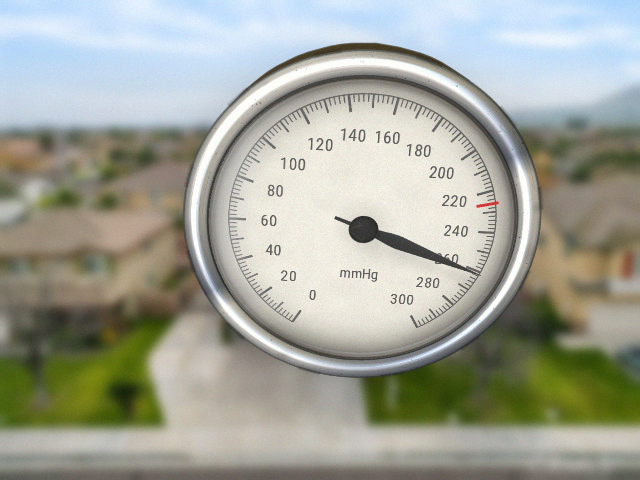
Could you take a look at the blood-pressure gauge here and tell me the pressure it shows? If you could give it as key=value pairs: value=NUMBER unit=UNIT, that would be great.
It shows value=260 unit=mmHg
